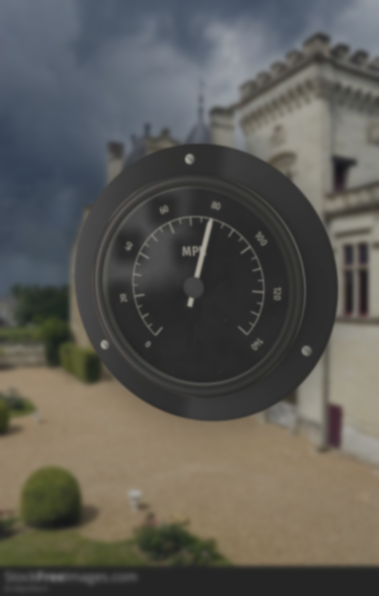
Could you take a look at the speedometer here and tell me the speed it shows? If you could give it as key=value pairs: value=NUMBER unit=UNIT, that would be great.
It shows value=80 unit=mph
